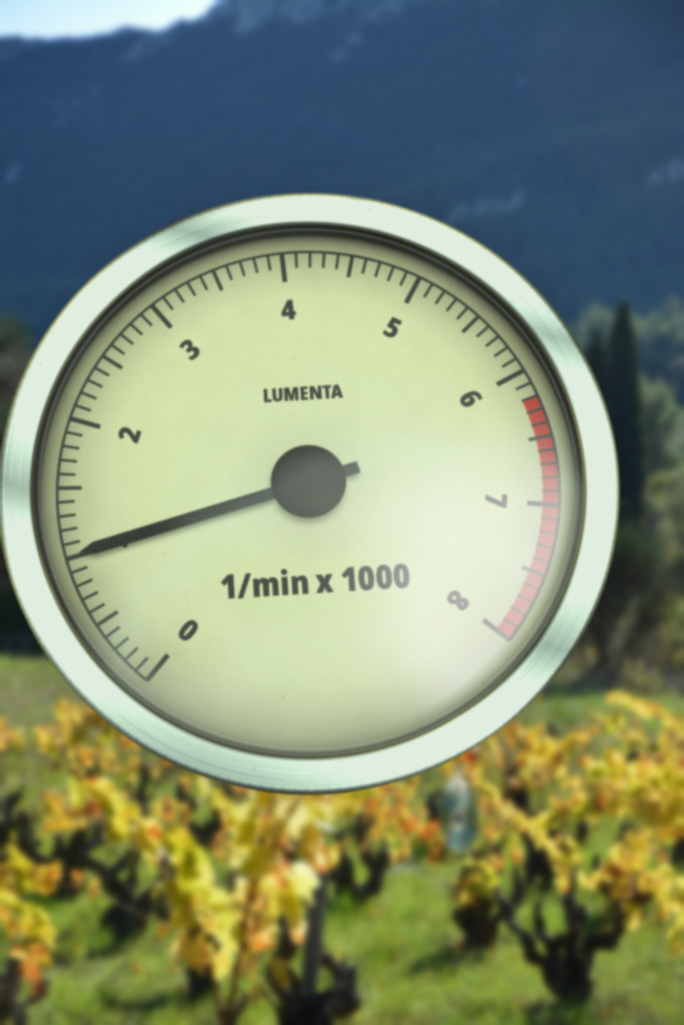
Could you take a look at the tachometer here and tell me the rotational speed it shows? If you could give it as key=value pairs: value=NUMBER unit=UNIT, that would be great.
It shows value=1000 unit=rpm
